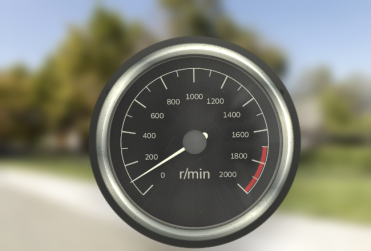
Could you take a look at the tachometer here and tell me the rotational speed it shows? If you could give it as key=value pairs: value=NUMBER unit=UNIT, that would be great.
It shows value=100 unit=rpm
